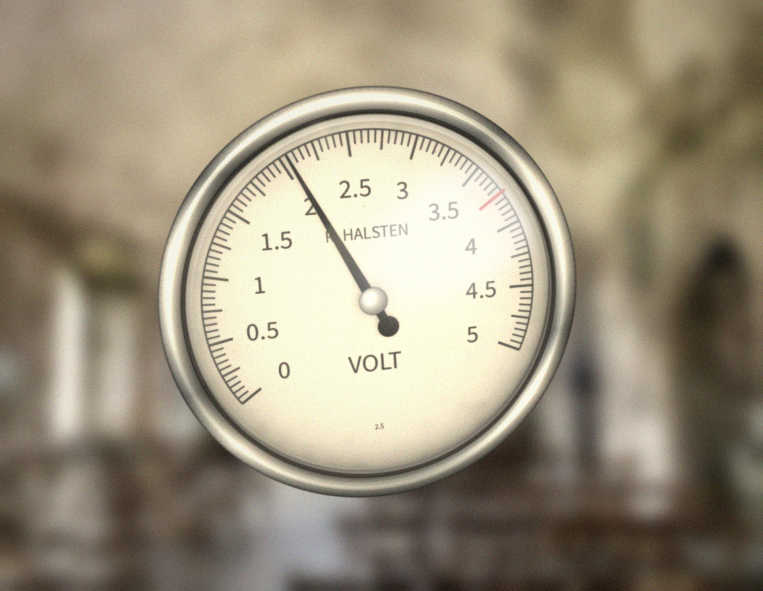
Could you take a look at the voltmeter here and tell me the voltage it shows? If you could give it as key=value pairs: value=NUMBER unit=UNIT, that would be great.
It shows value=2.05 unit=V
